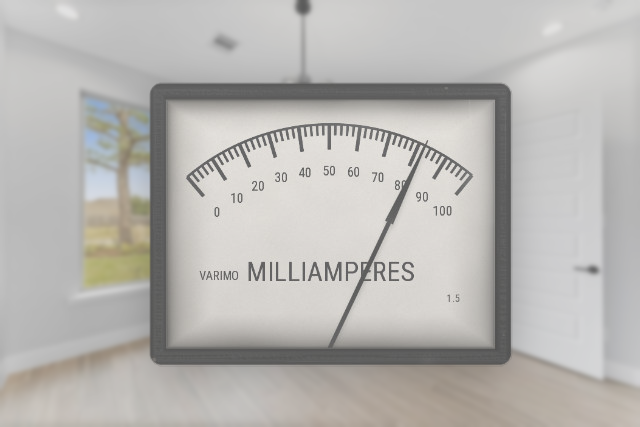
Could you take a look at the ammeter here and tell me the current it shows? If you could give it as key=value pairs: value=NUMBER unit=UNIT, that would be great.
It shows value=82 unit=mA
